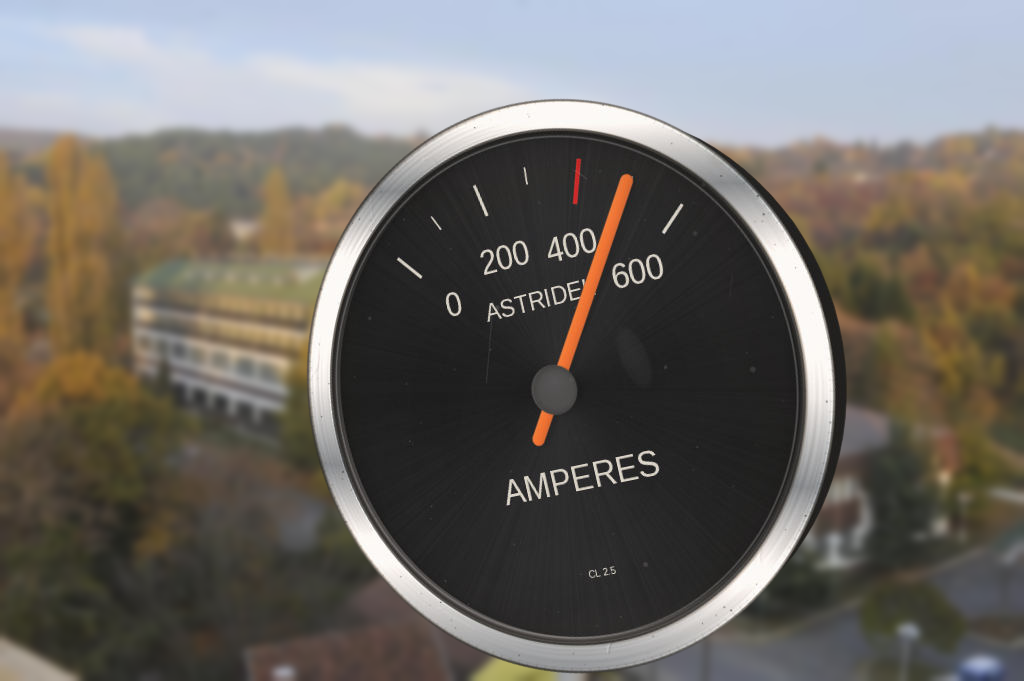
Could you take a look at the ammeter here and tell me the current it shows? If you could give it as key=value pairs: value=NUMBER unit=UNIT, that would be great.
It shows value=500 unit=A
